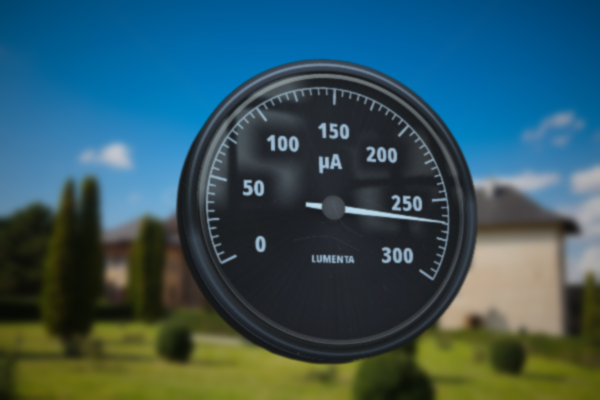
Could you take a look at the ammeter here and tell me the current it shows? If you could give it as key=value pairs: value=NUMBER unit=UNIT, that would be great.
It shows value=265 unit=µA
